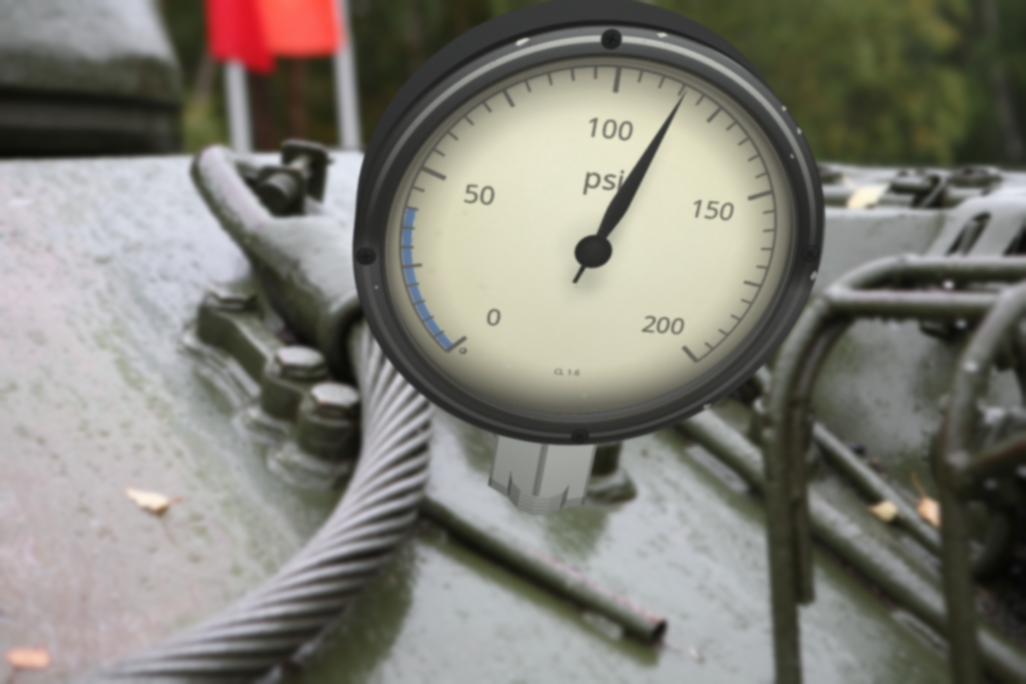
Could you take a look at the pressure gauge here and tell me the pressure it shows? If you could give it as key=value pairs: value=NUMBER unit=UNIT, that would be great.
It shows value=115 unit=psi
